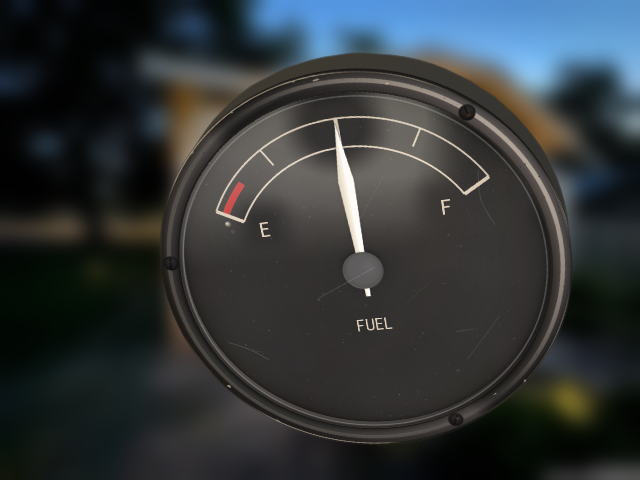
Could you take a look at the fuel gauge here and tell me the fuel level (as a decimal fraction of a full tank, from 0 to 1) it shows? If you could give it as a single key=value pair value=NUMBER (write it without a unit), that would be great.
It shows value=0.5
